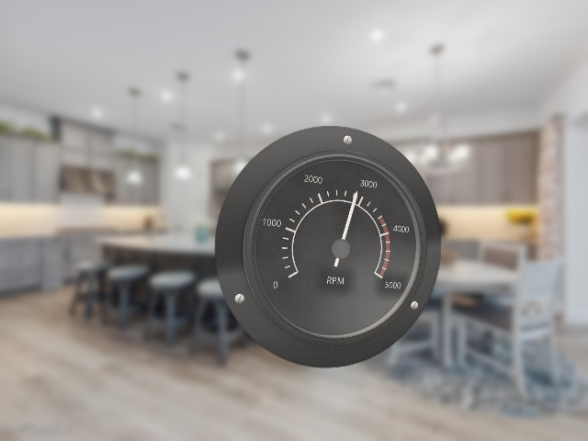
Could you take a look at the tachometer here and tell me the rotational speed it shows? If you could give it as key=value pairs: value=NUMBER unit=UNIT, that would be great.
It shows value=2800 unit=rpm
